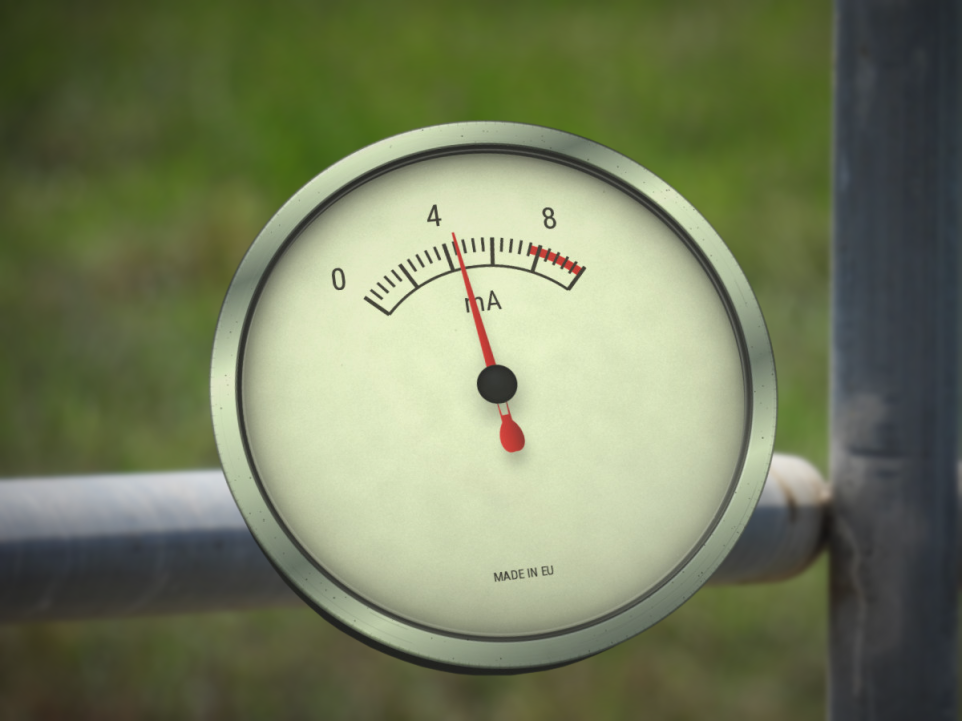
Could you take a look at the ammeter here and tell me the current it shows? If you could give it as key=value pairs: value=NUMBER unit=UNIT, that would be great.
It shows value=4.4 unit=mA
